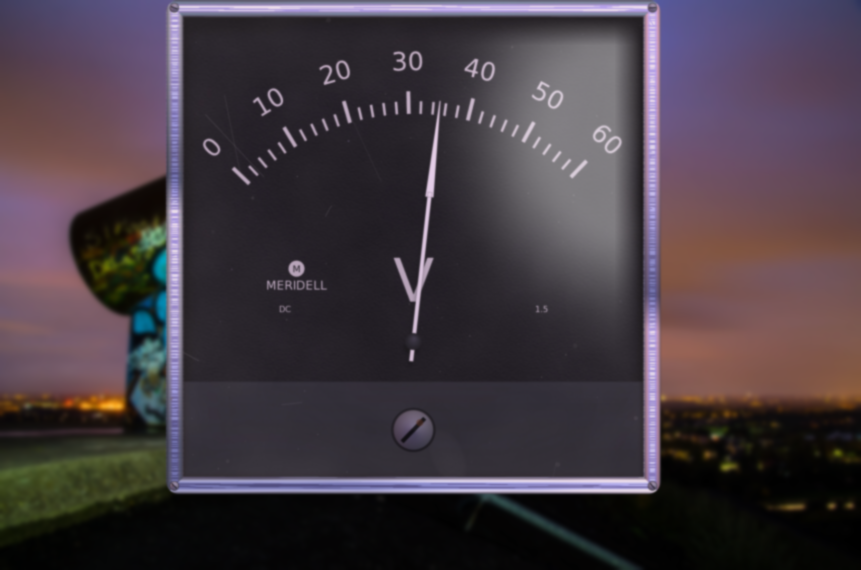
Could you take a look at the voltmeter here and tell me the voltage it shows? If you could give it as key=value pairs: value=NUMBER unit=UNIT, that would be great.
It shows value=35 unit=V
